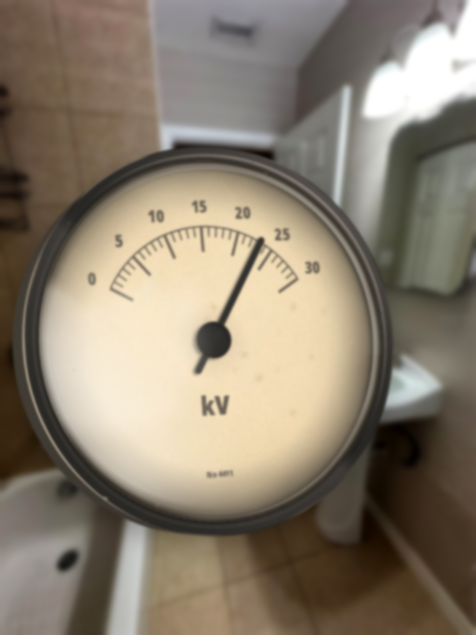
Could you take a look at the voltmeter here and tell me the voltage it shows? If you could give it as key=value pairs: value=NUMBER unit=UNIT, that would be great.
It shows value=23 unit=kV
